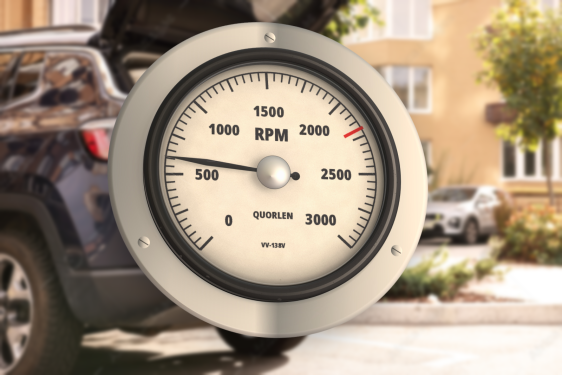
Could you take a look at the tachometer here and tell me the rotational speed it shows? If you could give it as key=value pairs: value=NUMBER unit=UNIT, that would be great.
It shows value=600 unit=rpm
